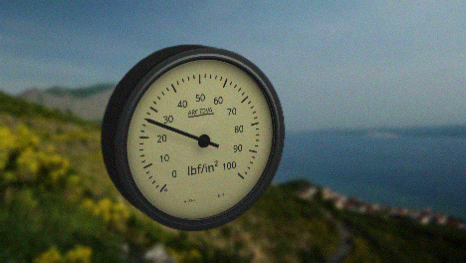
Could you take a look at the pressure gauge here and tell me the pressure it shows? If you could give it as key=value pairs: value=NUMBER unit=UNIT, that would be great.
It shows value=26 unit=psi
